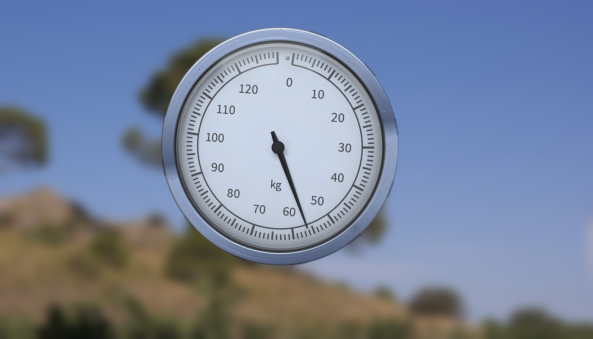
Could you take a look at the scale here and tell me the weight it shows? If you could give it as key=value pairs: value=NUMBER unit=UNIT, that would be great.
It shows value=56 unit=kg
